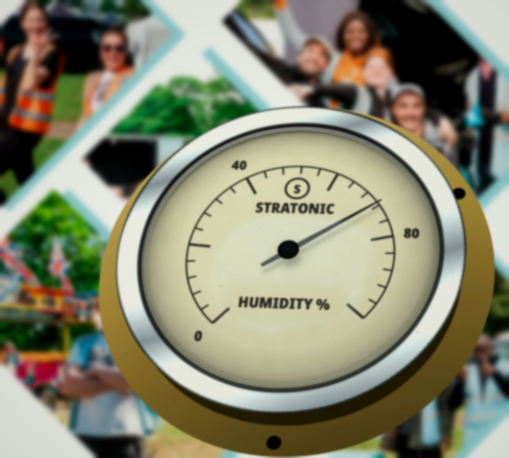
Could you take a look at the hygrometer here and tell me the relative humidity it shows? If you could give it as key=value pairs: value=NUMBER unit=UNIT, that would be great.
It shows value=72 unit=%
